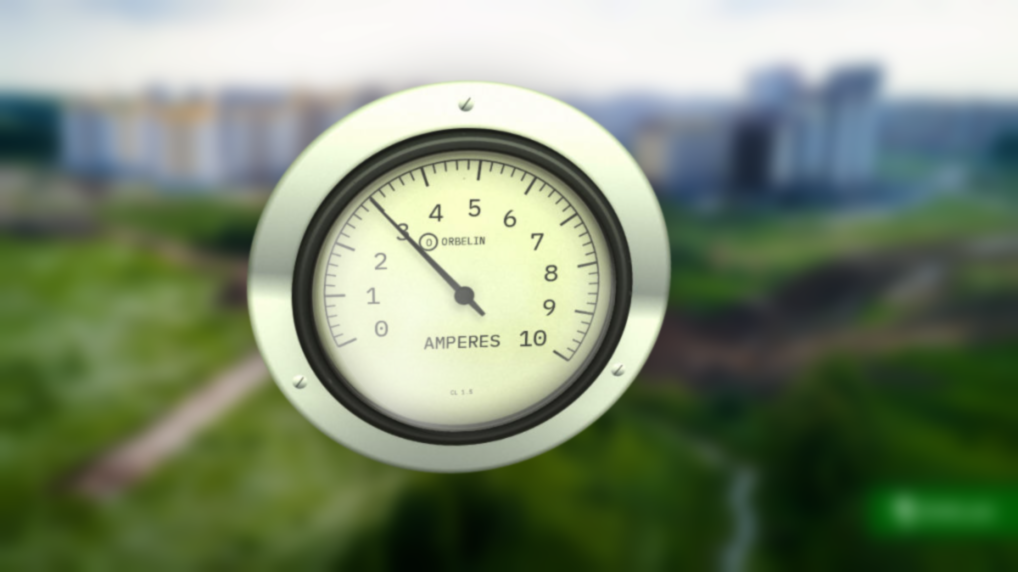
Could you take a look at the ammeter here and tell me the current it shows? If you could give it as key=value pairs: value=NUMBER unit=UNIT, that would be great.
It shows value=3 unit=A
